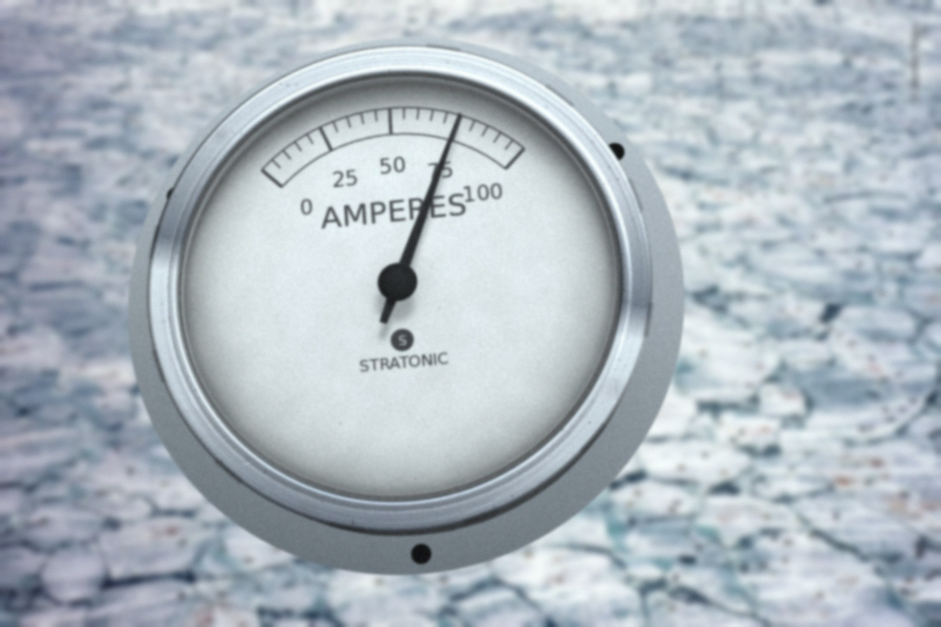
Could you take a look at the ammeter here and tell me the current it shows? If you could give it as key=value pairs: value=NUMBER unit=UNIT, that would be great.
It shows value=75 unit=A
